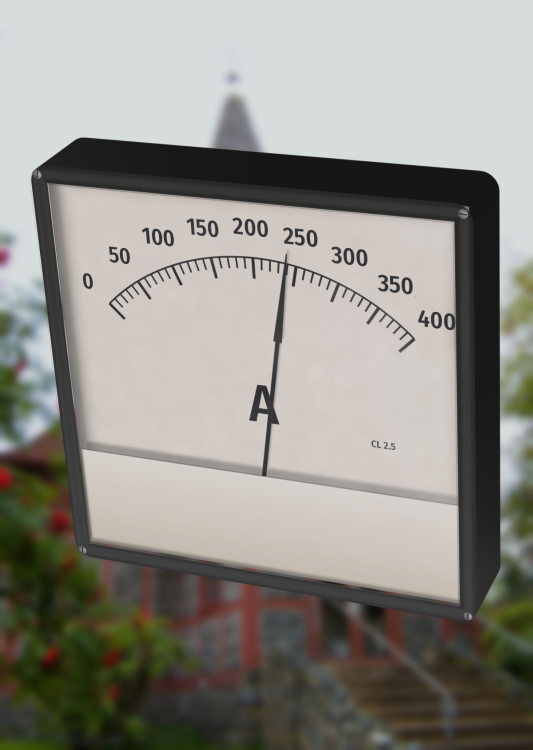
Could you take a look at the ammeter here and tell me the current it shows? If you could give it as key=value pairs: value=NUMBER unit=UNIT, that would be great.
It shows value=240 unit=A
